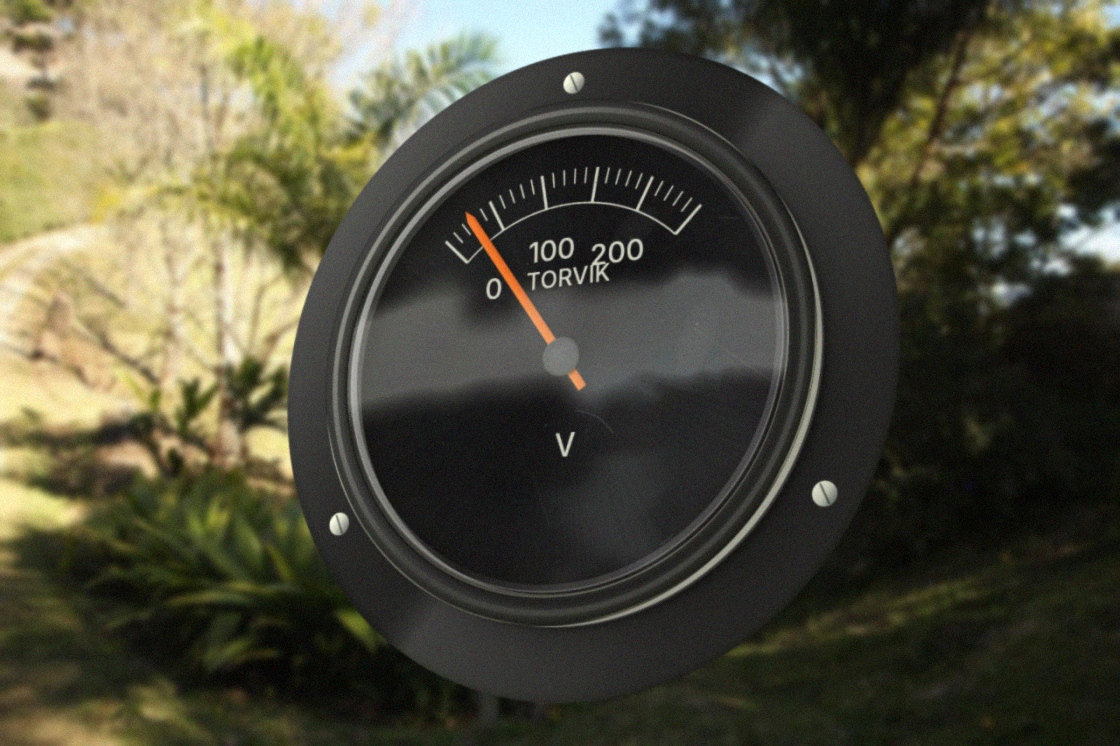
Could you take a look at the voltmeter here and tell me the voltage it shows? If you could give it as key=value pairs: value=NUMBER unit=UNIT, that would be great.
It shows value=30 unit=V
